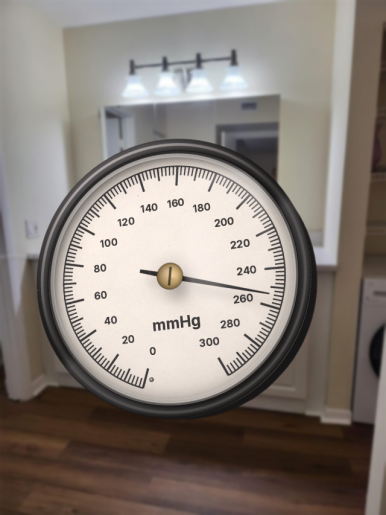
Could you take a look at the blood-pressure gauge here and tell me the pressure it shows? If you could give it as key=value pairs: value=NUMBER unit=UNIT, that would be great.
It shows value=254 unit=mmHg
